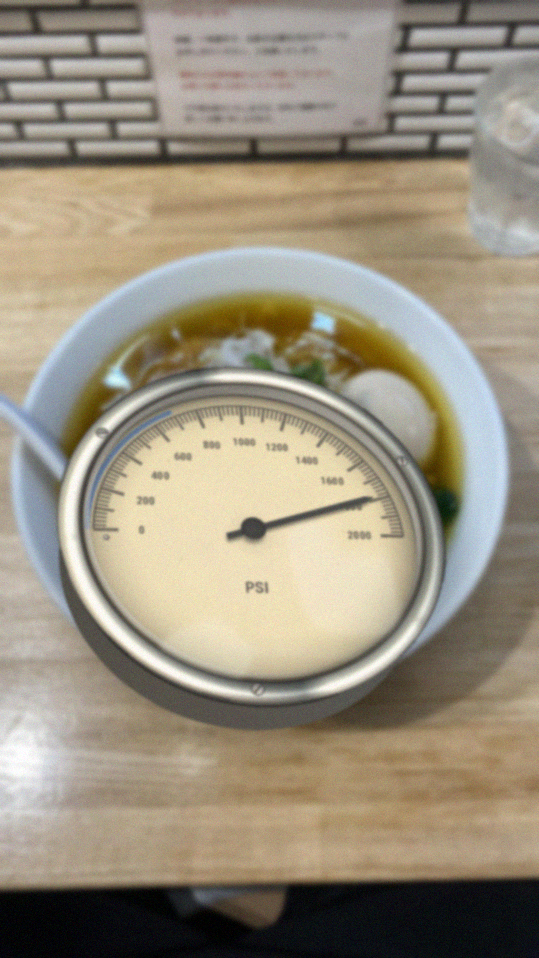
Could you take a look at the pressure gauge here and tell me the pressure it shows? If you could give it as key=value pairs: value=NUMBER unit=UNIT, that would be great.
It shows value=1800 unit=psi
